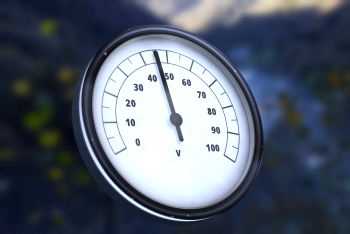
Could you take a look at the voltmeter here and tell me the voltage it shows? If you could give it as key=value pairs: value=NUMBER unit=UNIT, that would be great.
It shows value=45 unit=V
